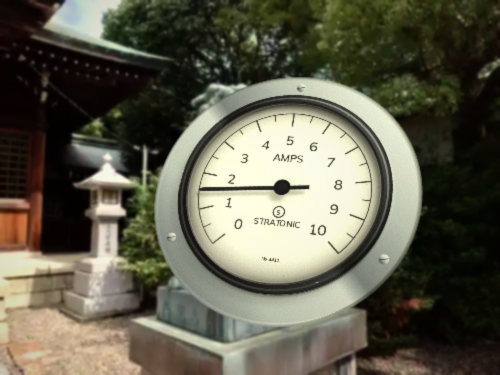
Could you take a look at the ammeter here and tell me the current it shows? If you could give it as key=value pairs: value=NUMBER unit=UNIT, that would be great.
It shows value=1.5 unit=A
